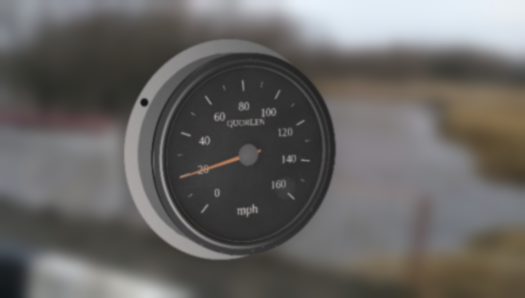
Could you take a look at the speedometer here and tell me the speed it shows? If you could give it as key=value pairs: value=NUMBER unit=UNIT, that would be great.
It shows value=20 unit=mph
